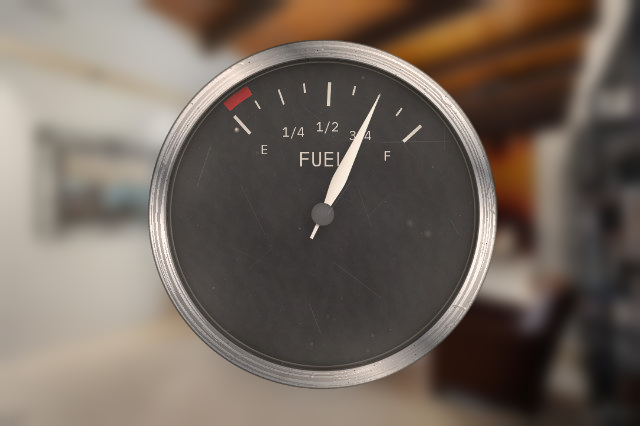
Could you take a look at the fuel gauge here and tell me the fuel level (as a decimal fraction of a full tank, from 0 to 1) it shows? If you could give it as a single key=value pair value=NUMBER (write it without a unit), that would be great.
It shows value=0.75
